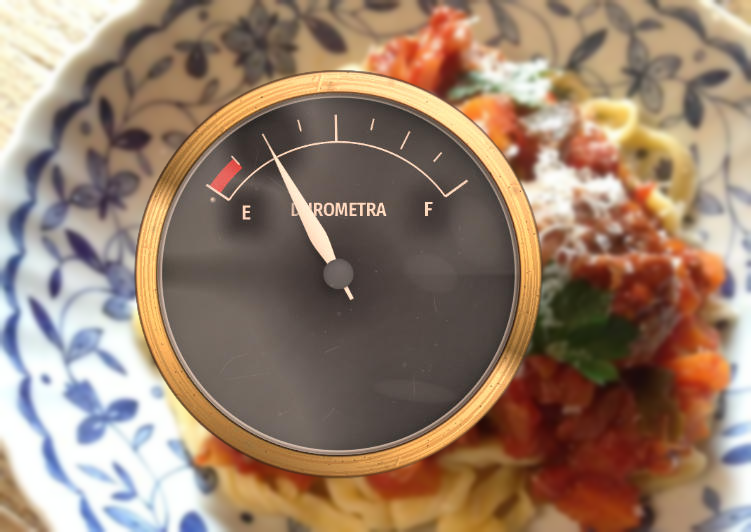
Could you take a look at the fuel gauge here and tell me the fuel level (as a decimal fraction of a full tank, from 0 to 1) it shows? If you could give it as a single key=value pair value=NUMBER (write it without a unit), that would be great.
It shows value=0.25
